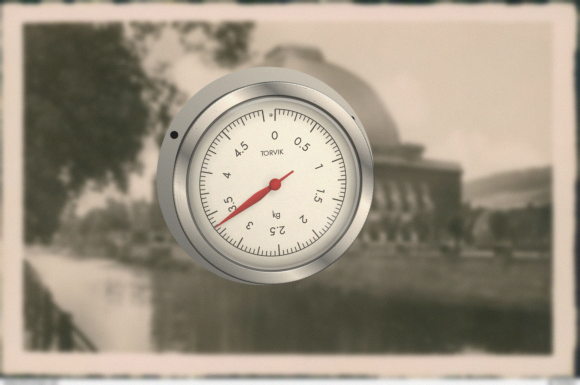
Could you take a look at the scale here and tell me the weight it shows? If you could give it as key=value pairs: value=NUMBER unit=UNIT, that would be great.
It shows value=3.35 unit=kg
